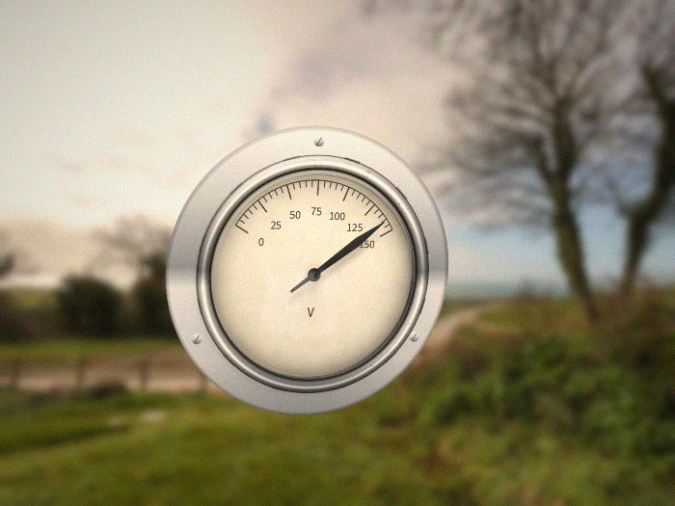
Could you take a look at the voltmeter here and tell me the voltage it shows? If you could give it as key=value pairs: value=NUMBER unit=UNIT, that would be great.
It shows value=140 unit=V
